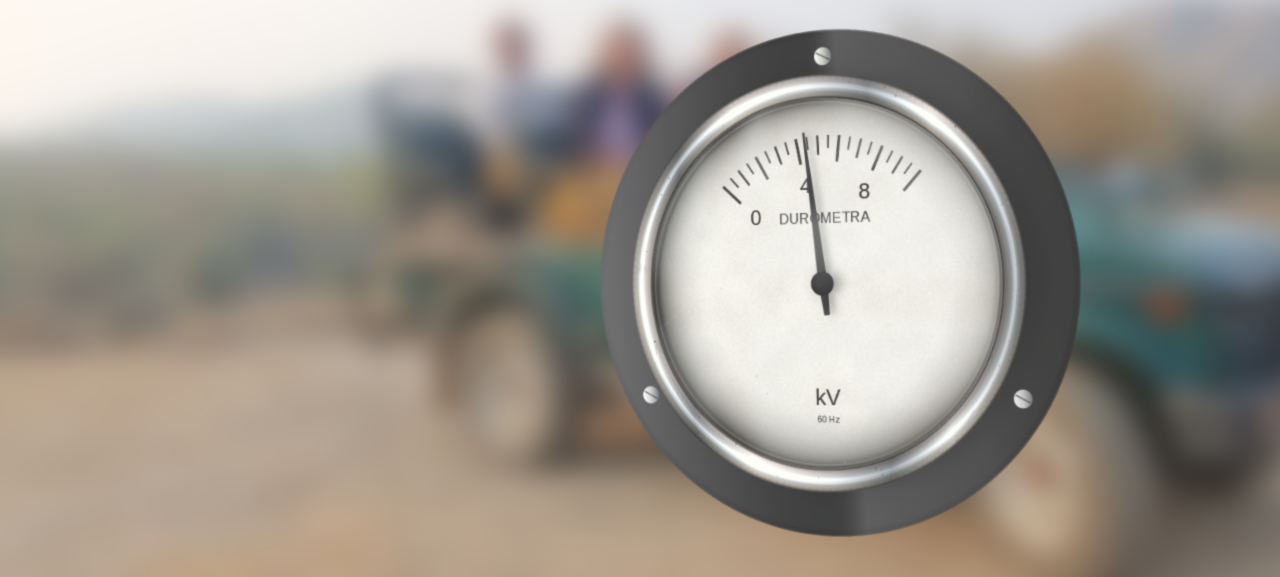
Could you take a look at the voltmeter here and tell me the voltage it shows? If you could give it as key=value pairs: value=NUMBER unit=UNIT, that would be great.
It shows value=4.5 unit=kV
